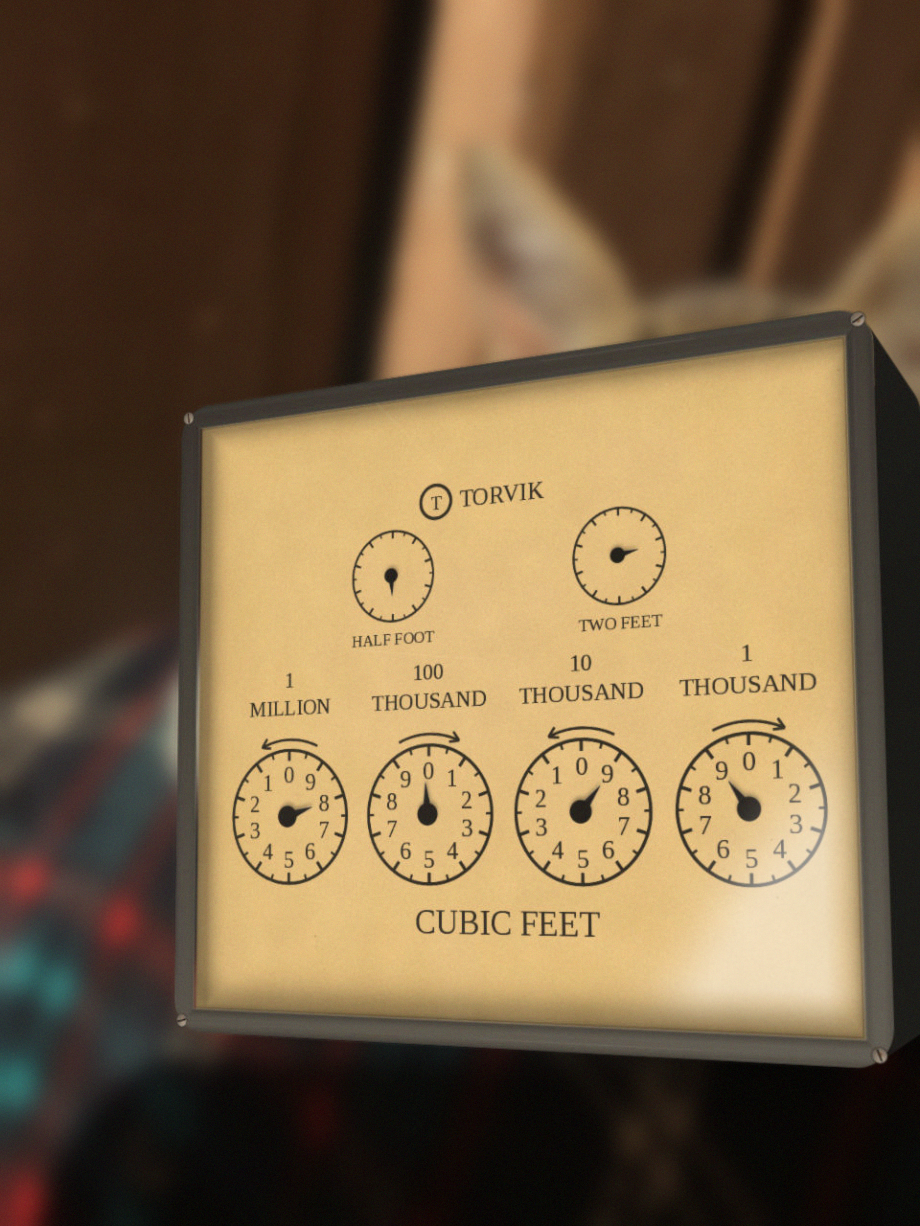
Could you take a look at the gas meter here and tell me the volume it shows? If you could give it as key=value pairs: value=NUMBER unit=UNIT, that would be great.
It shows value=798900 unit=ft³
